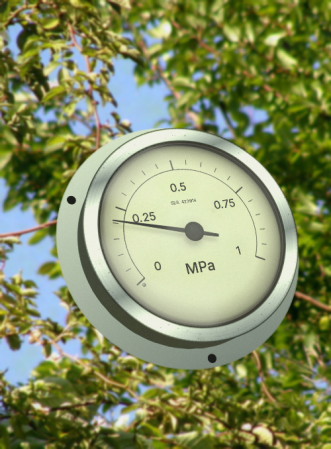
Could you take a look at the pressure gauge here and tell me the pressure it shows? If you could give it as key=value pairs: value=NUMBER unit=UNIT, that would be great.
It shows value=0.2 unit=MPa
